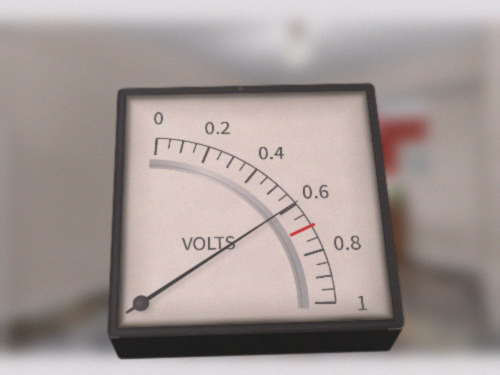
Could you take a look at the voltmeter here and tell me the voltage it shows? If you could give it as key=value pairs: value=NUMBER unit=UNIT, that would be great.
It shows value=0.6 unit=V
